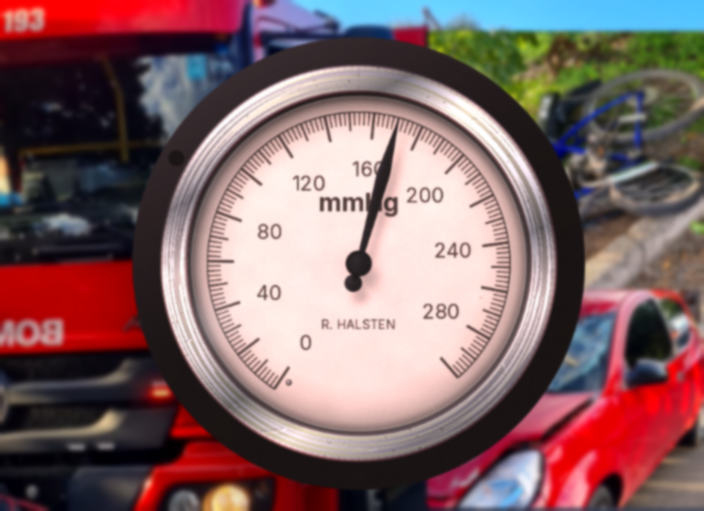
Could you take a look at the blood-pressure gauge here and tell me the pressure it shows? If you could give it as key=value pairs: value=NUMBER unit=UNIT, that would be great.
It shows value=170 unit=mmHg
